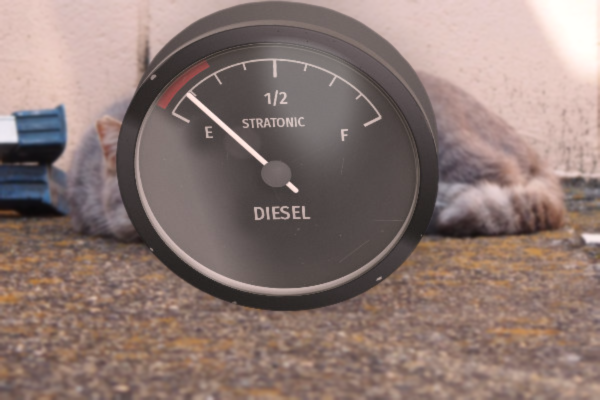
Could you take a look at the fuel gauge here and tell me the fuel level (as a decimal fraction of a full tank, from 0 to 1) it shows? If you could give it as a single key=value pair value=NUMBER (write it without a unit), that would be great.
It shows value=0.125
